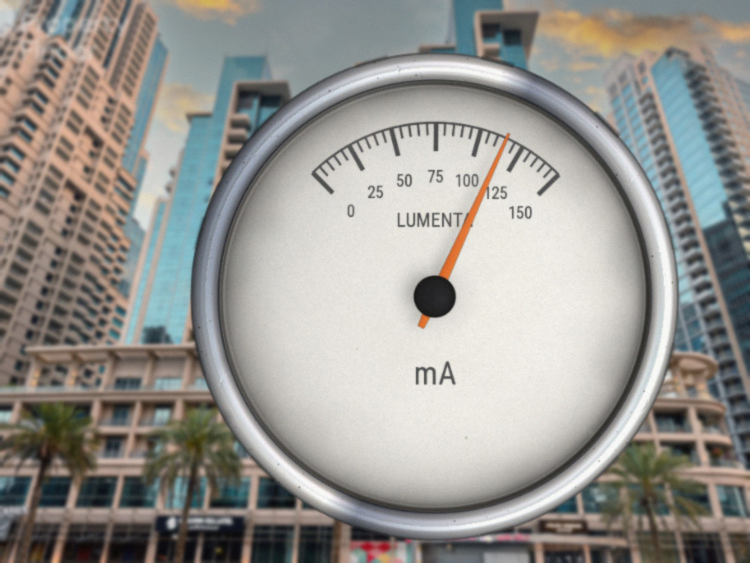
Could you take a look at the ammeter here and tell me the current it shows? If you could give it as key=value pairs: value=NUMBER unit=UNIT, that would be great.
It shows value=115 unit=mA
